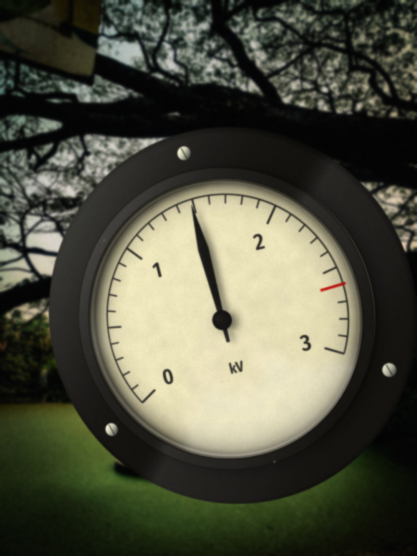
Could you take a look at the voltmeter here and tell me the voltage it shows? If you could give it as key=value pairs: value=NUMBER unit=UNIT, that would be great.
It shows value=1.5 unit=kV
